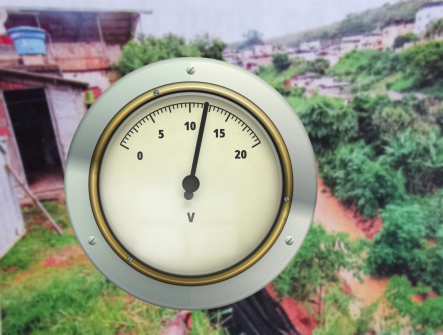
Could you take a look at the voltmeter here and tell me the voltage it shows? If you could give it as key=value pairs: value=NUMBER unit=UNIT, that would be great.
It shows value=12 unit=V
